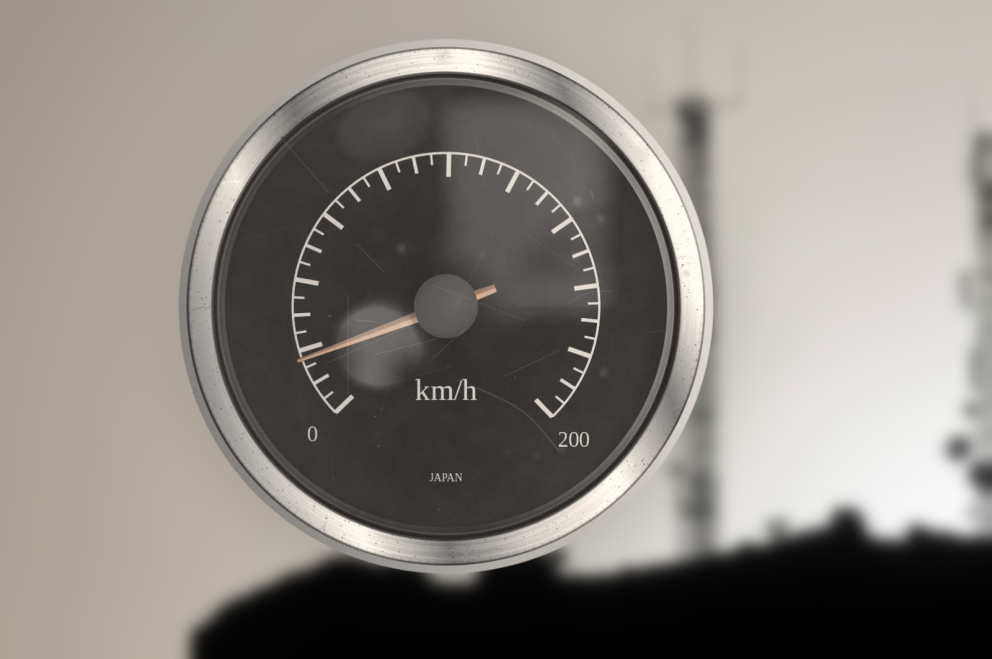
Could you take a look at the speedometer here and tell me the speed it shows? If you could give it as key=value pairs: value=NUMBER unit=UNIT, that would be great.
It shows value=17.5 unit=km/h
